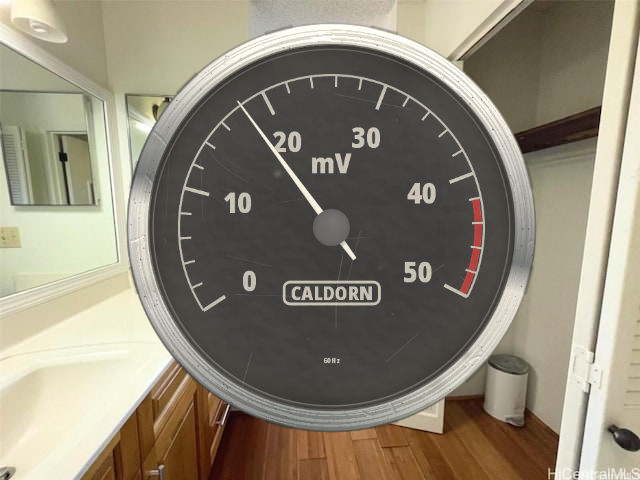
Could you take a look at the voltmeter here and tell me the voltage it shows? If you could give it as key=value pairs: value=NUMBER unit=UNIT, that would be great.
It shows value=18 unit=mV
